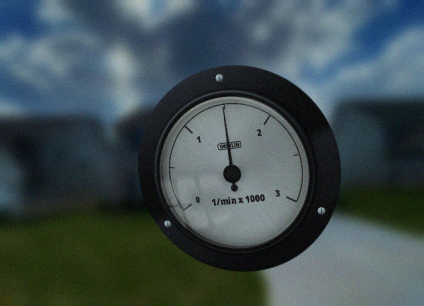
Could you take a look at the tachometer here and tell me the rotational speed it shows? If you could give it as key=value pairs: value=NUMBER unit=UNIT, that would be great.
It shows value=1500 unit=rpm
